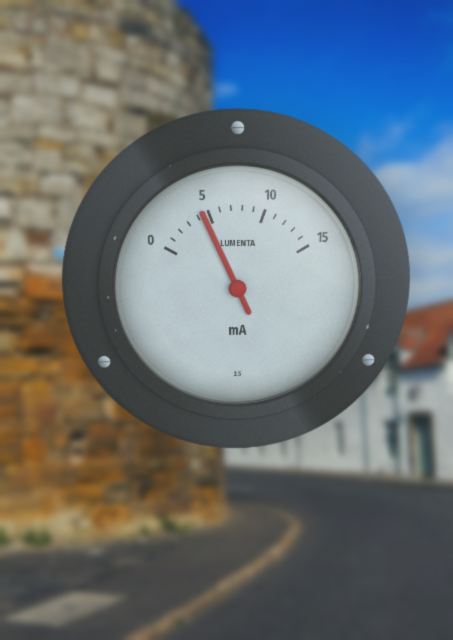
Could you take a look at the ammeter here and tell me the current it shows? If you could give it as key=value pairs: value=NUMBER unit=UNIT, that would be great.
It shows value=4.5 unit=mA
